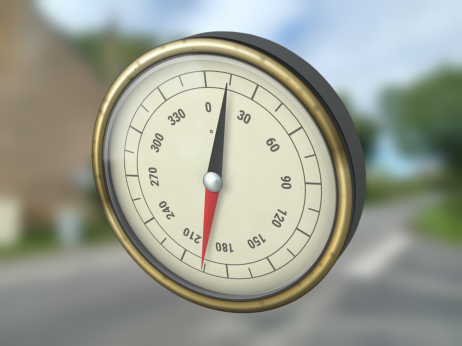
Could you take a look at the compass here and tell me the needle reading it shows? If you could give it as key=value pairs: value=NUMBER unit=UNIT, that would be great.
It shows value=195 unit=°
